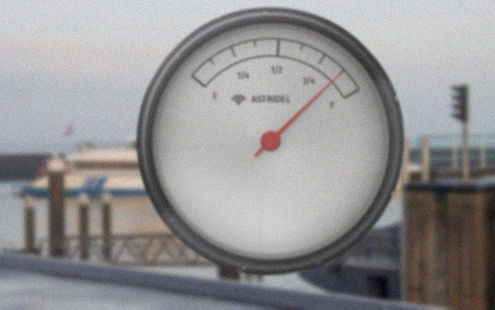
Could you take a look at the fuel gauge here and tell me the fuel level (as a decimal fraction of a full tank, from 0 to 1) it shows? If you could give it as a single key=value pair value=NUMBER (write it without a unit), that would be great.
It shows value=0.875
